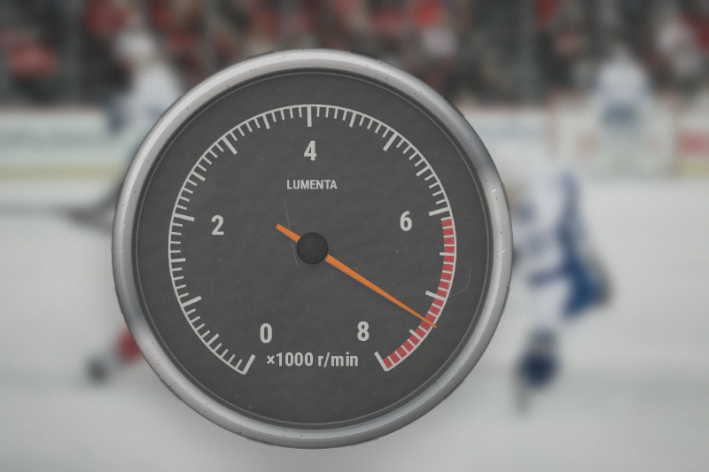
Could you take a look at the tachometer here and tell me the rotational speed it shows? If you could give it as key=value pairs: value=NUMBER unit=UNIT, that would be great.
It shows value=7300 unit=rpm
